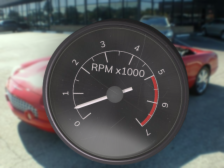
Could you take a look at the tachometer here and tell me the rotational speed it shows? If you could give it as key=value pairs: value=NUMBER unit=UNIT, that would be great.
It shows value=500 unit=rpm
